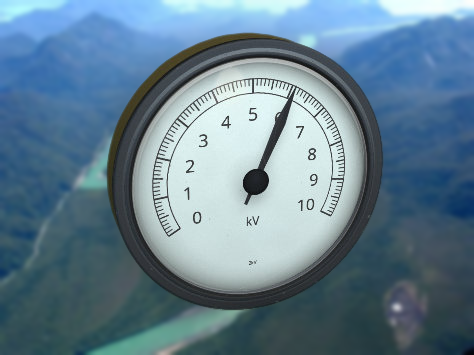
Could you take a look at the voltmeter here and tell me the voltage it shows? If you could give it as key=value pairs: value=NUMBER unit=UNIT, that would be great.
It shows value=6 unit=kV
